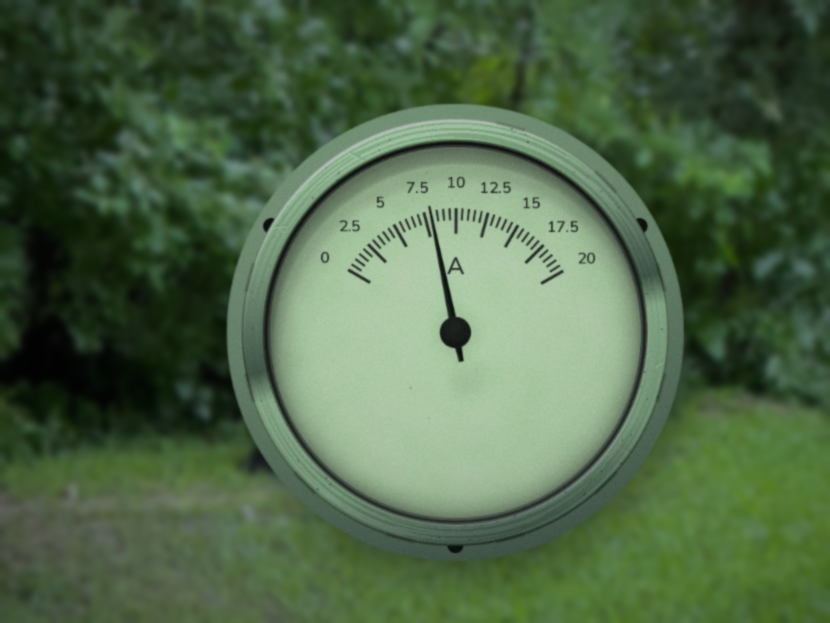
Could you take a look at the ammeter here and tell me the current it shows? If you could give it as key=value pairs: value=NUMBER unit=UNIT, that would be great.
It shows value=8 unit=A
